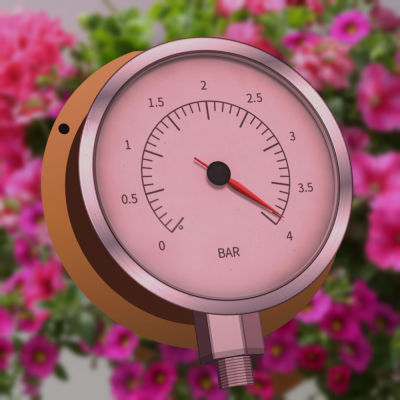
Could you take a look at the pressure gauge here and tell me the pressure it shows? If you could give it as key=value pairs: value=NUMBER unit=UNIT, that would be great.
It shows value=3.9 unit=bar
